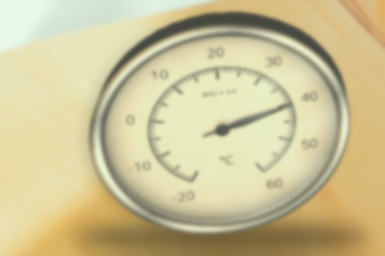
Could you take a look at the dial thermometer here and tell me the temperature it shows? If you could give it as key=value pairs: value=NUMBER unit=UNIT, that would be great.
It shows value=40 unit=°C
